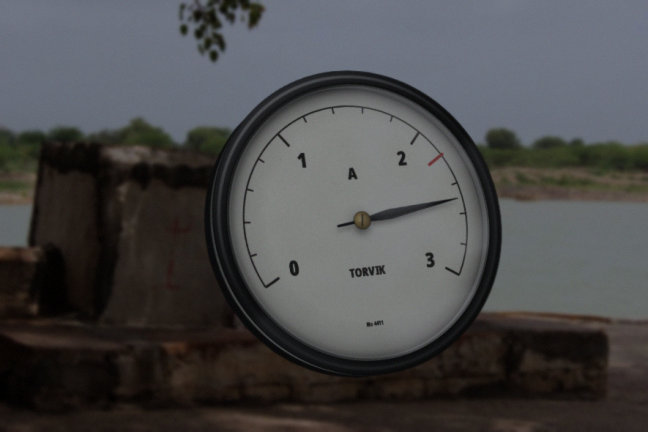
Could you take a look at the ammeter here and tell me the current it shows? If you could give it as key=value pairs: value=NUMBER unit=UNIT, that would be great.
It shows value=2.5 unit=A
